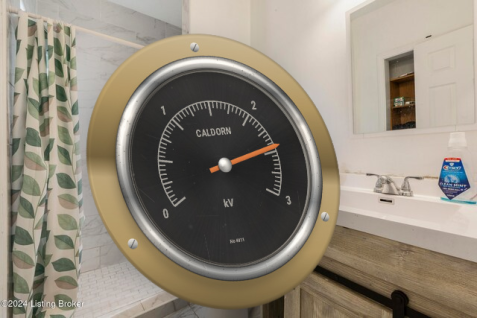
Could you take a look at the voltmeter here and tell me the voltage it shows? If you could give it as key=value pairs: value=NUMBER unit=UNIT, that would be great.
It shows value=2.45 unit=kV
